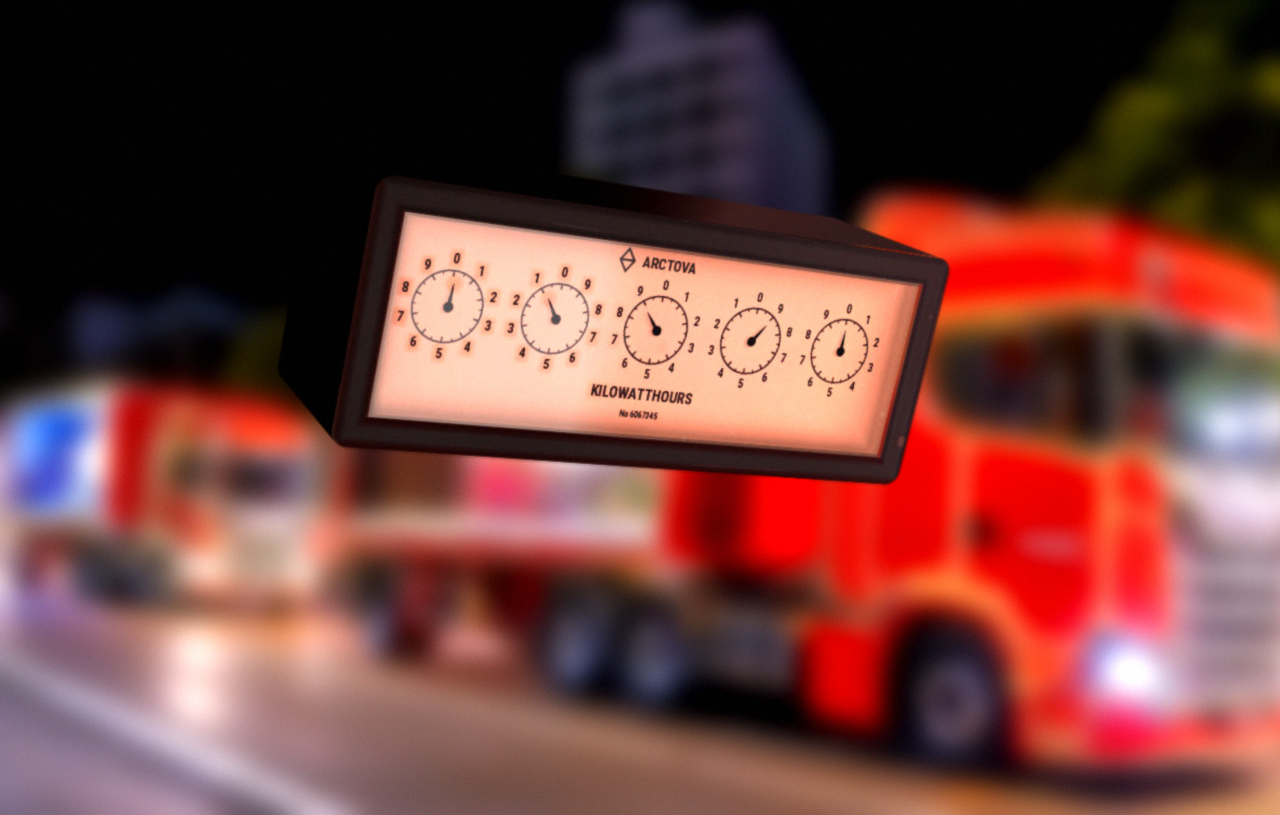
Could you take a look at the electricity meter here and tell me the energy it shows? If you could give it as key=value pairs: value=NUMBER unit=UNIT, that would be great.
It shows value=890 unit=kWh
